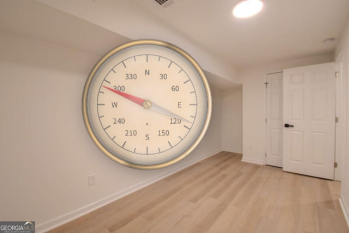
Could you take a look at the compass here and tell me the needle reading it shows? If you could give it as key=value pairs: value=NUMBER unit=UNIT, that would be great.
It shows value=292.5 unit=°
